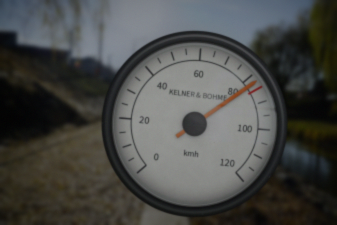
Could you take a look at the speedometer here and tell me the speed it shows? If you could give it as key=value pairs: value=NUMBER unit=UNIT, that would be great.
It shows value=82.5 unit=km/h
